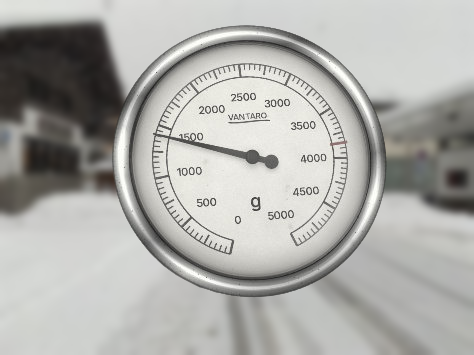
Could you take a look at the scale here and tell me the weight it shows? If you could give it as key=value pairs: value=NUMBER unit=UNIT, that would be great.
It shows value=1400 unit=g
